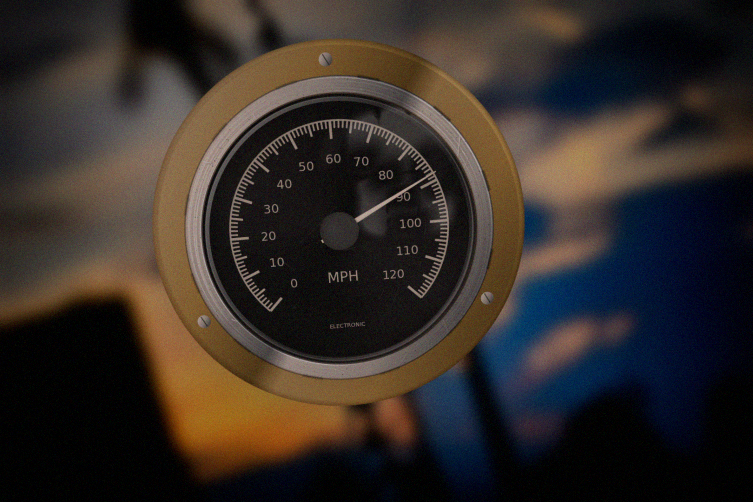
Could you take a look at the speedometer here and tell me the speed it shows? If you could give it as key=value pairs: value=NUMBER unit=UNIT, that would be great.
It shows value=88 unit=mph
